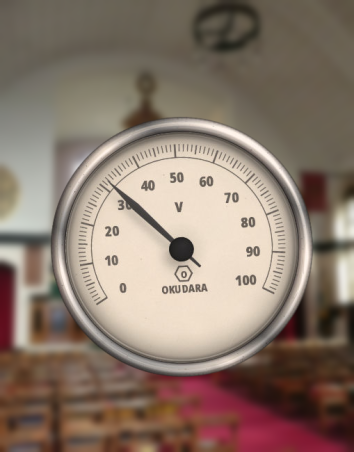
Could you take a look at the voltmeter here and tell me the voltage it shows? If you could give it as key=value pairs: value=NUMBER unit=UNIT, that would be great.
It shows value=32 unit=V
